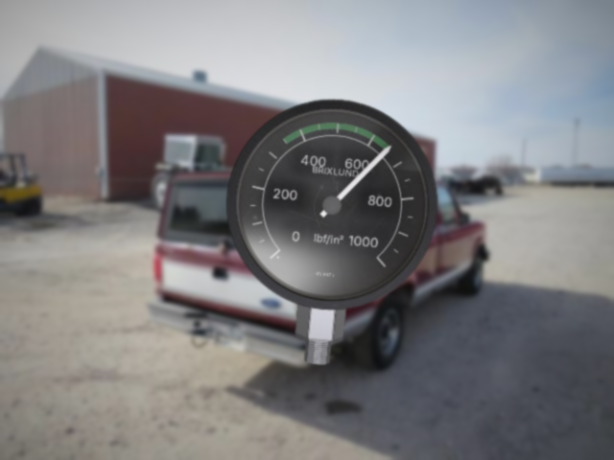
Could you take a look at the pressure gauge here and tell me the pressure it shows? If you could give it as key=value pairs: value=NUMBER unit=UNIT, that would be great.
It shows value=650 unit=psi
